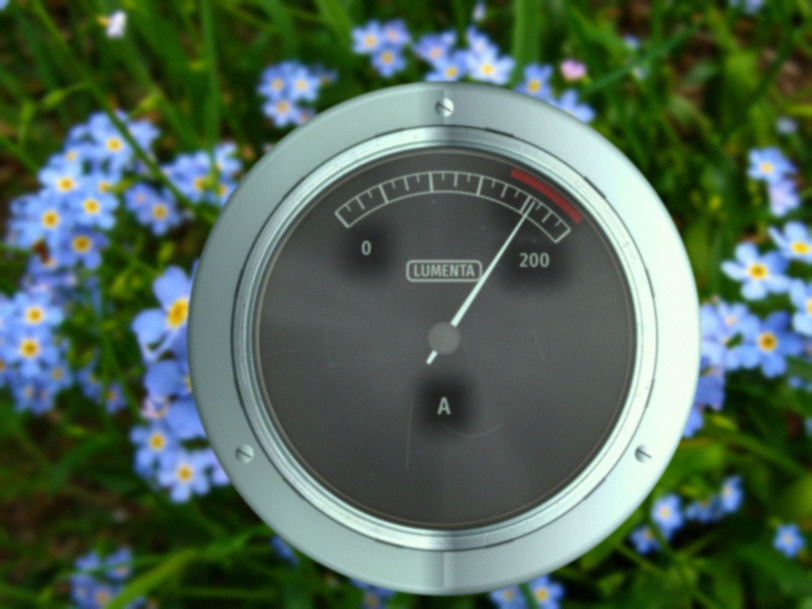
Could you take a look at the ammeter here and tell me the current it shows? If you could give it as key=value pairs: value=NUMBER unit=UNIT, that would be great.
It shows value=165 unit=A
